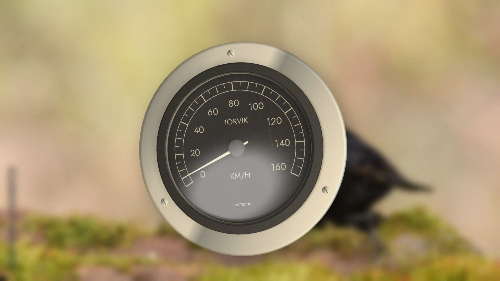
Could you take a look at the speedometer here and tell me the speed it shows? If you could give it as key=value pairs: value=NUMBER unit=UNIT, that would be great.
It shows value=5 unit=km/h
